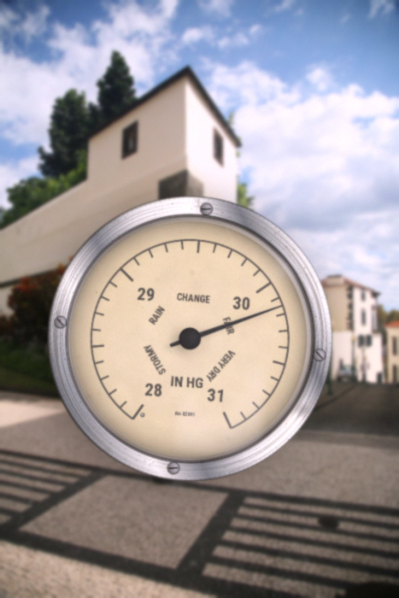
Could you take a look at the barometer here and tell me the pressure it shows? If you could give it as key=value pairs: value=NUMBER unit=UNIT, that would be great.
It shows value=30.15 unit=inHg
